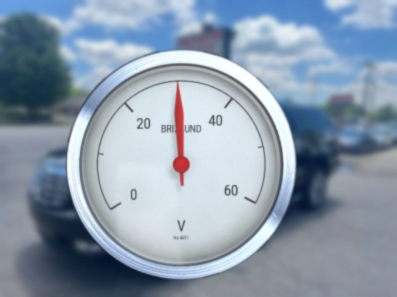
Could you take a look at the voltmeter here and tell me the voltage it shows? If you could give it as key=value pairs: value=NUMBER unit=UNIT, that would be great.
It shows value=30 unit=V
